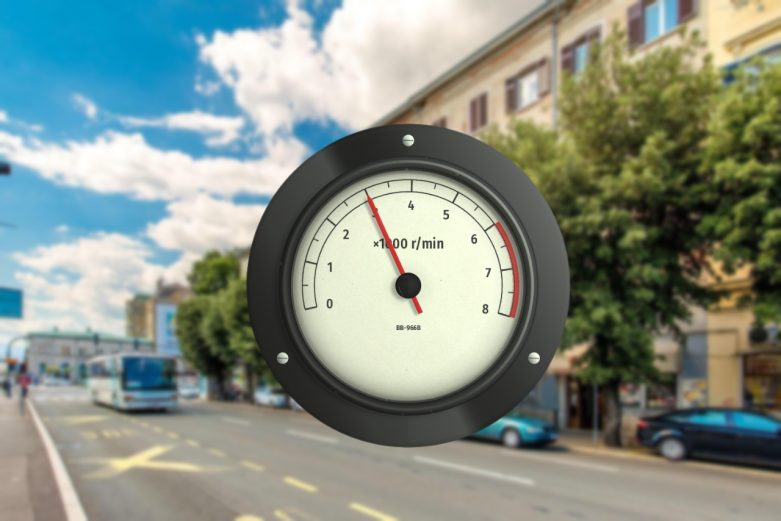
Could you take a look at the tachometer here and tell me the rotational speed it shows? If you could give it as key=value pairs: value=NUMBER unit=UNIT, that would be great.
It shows value=3000 unit=rpm
